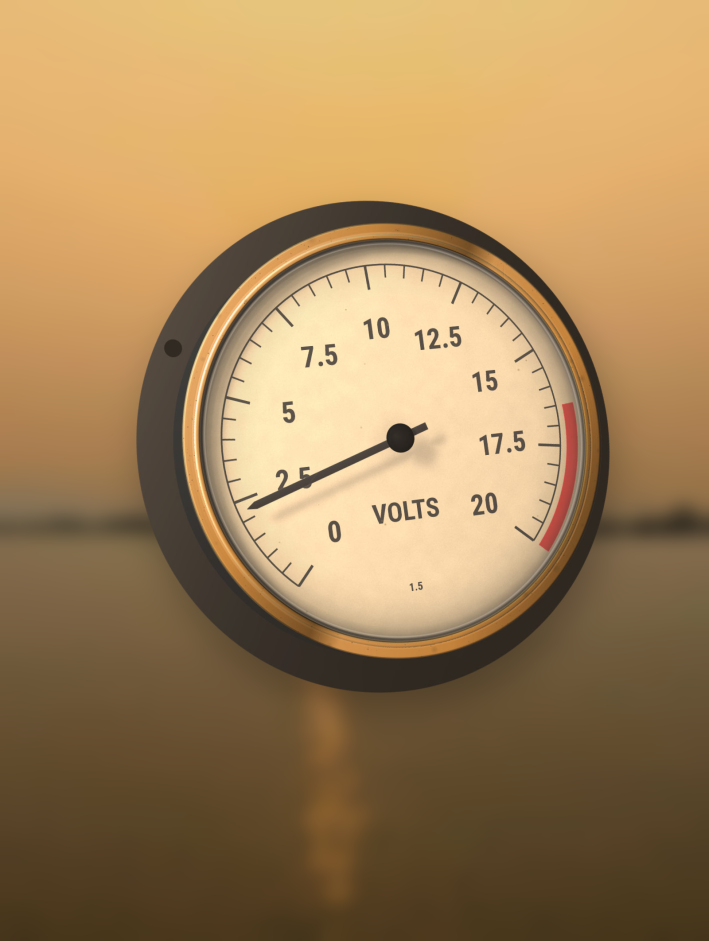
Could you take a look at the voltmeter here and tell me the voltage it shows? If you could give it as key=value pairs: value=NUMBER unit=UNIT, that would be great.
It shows value=2.25 unit=V
